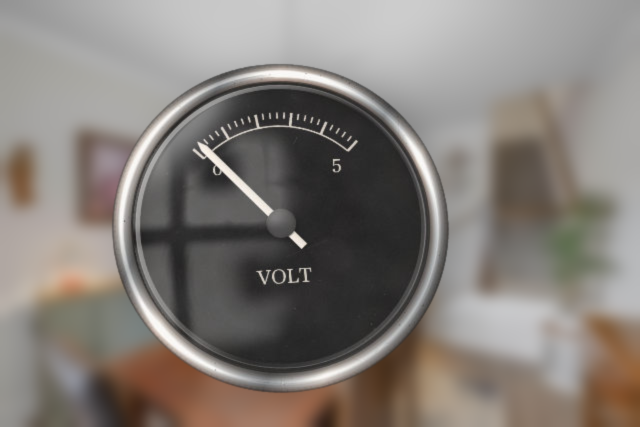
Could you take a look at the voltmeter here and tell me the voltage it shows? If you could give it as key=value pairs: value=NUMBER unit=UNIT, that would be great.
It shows value=0.2 unit=V
